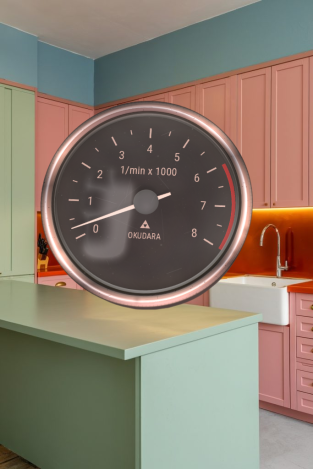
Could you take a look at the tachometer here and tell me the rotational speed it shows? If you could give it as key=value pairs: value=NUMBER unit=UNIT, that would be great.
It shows value=250 unit=rpm
